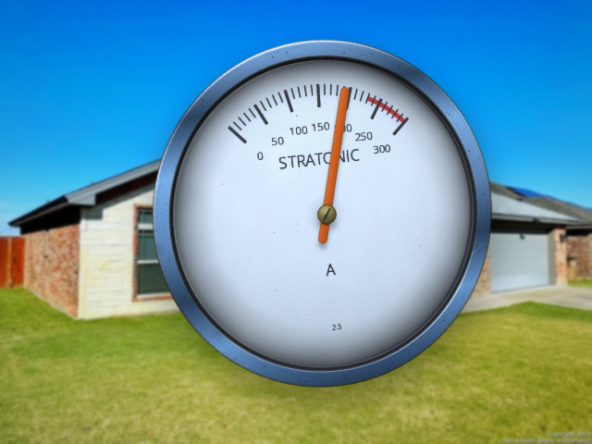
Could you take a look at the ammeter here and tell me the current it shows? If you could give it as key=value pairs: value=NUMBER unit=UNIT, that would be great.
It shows value=190 unit=A
